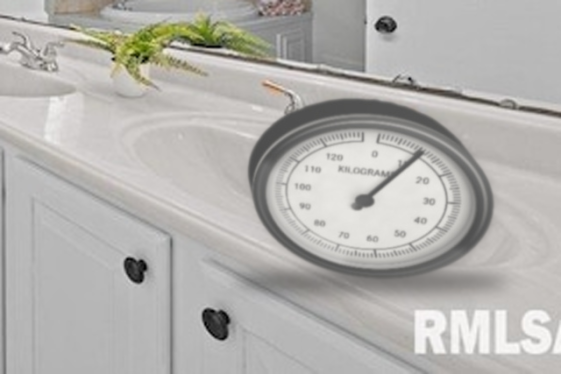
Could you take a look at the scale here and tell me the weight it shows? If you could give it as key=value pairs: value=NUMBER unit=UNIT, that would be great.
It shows value=10 unit=kg
